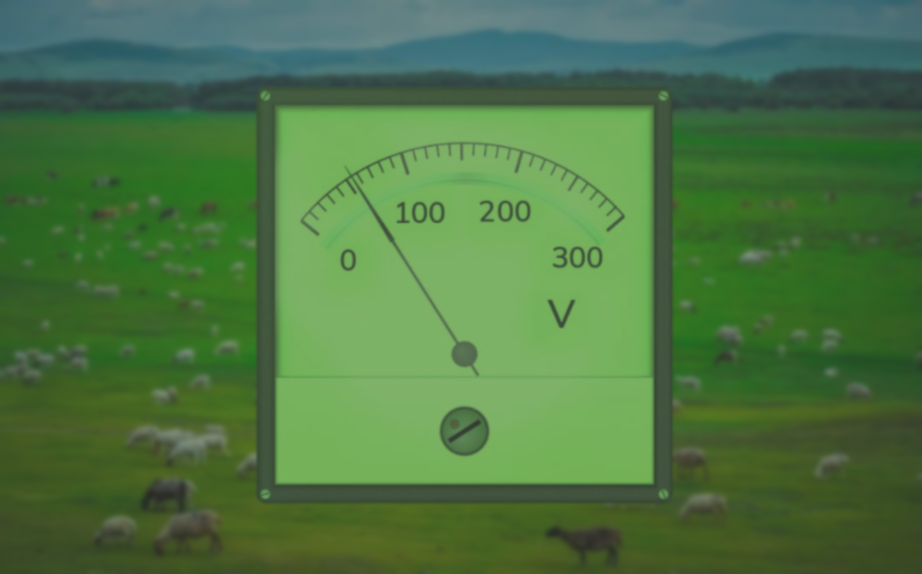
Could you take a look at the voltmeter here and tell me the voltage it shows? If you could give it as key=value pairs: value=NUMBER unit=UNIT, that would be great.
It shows value=55 unit=V
